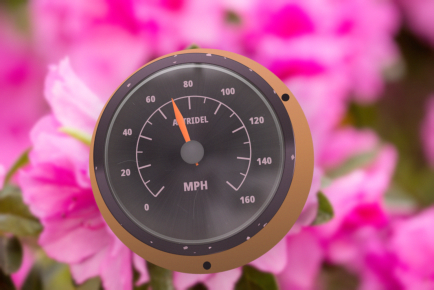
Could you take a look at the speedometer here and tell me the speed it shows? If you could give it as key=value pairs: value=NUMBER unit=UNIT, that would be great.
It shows value=70 unit=mph
